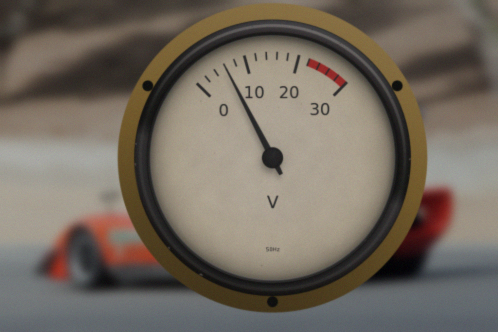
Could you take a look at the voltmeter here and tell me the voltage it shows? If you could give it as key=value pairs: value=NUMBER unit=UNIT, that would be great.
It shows value=6 unit=V
